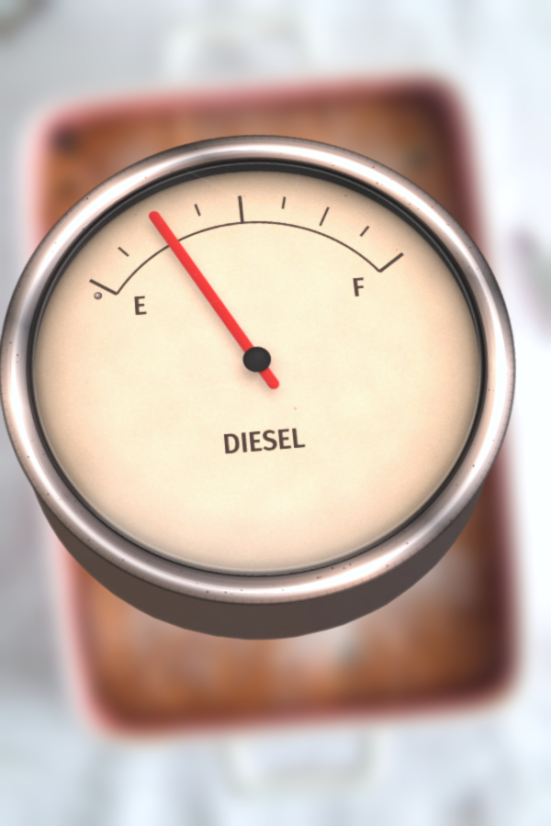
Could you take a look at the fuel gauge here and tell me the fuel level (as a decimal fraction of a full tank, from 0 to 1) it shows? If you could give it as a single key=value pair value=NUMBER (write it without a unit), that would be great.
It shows value=0.25
